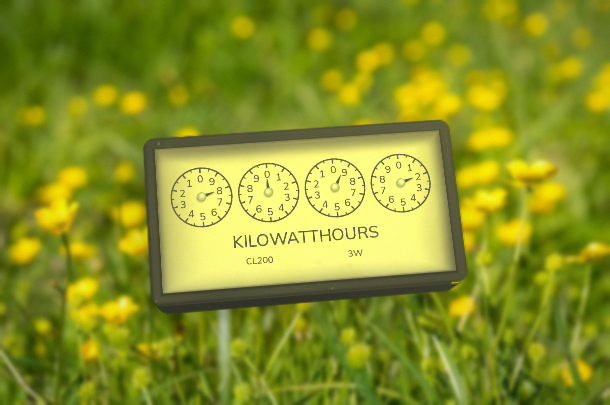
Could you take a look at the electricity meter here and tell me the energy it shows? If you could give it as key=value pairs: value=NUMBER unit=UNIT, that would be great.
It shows value=7992 unit=kWh
